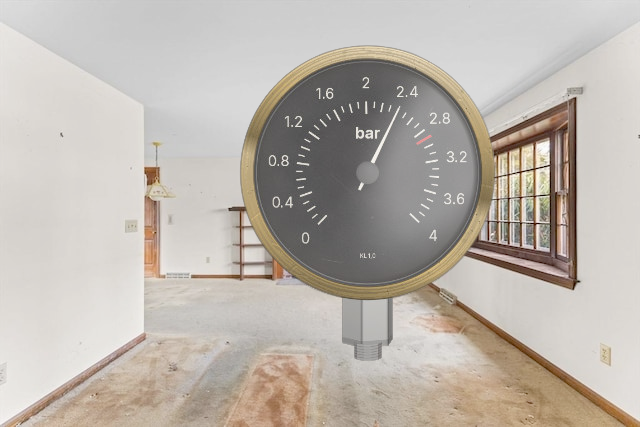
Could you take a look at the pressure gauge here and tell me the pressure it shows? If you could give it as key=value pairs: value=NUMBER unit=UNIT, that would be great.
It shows value=2.4 unit=bar
